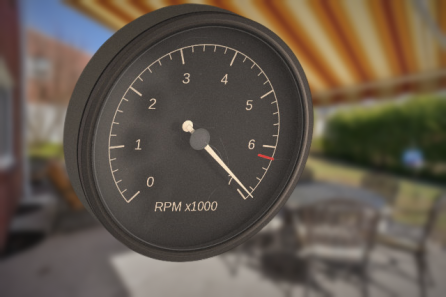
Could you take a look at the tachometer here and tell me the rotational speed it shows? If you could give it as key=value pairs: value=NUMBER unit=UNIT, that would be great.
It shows value=6900 unit=rpm
